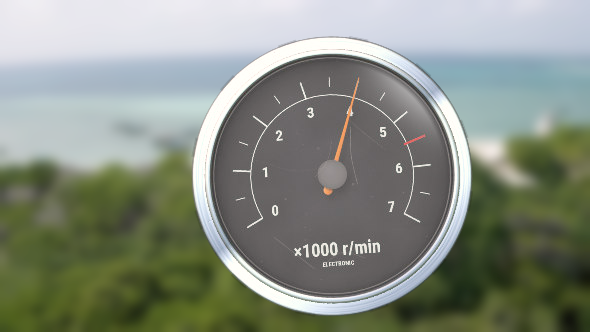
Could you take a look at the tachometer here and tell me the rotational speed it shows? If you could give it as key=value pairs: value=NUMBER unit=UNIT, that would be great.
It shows value=4000 unit=rpm
